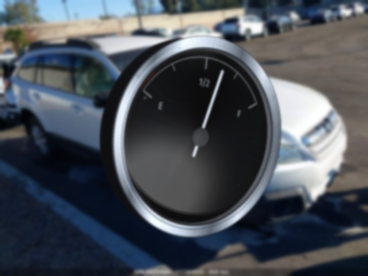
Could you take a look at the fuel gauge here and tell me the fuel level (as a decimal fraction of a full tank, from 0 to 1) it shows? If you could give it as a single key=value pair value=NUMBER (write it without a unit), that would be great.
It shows value=0.625
